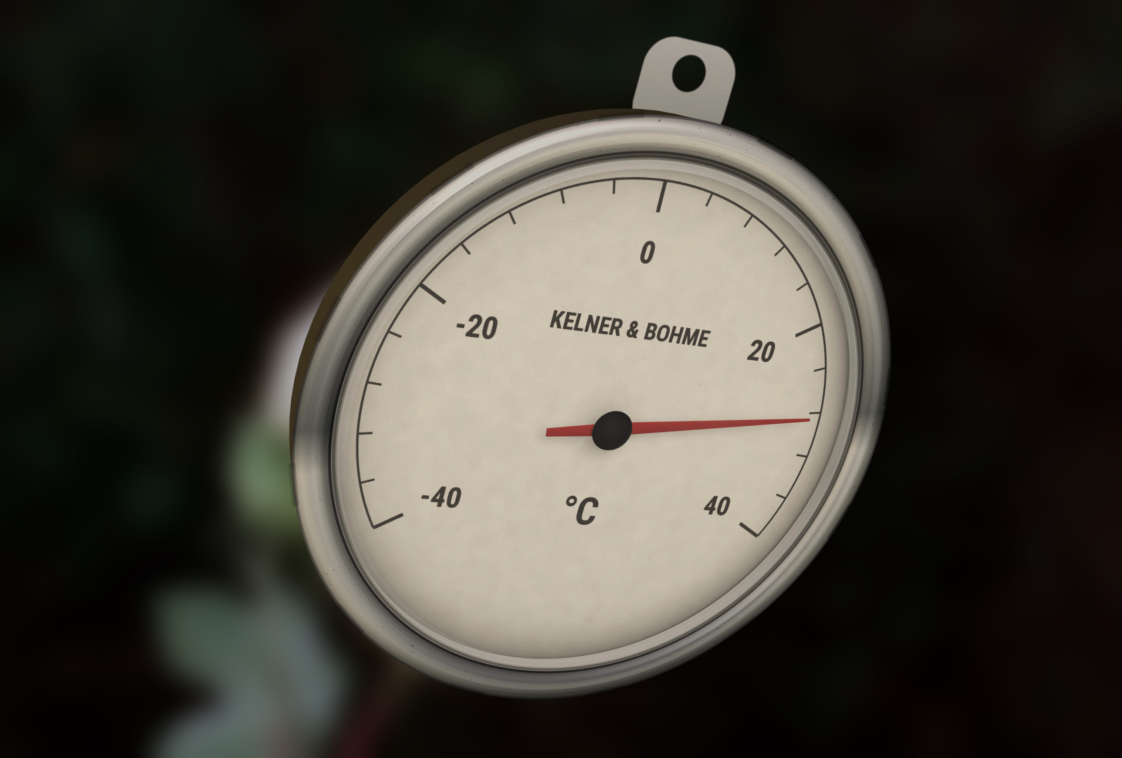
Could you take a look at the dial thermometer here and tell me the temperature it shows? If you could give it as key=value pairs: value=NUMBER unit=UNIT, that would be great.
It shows value=28 unit=°C
